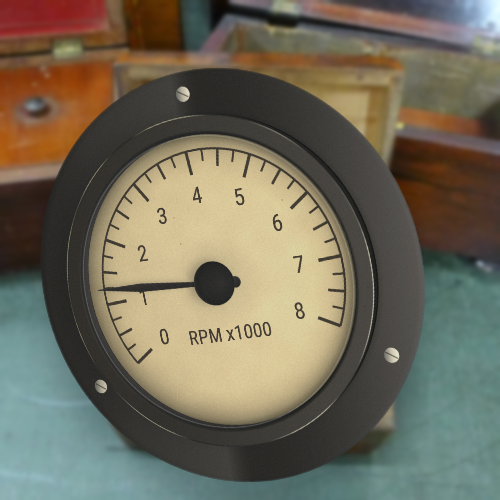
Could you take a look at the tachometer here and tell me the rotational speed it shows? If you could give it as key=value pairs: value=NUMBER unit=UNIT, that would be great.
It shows value=1250 unit=rpm
